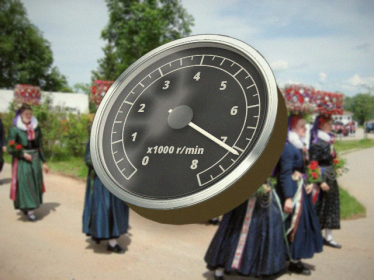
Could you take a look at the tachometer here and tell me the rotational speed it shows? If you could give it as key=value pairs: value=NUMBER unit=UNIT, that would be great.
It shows value=7125 unit=rpm
